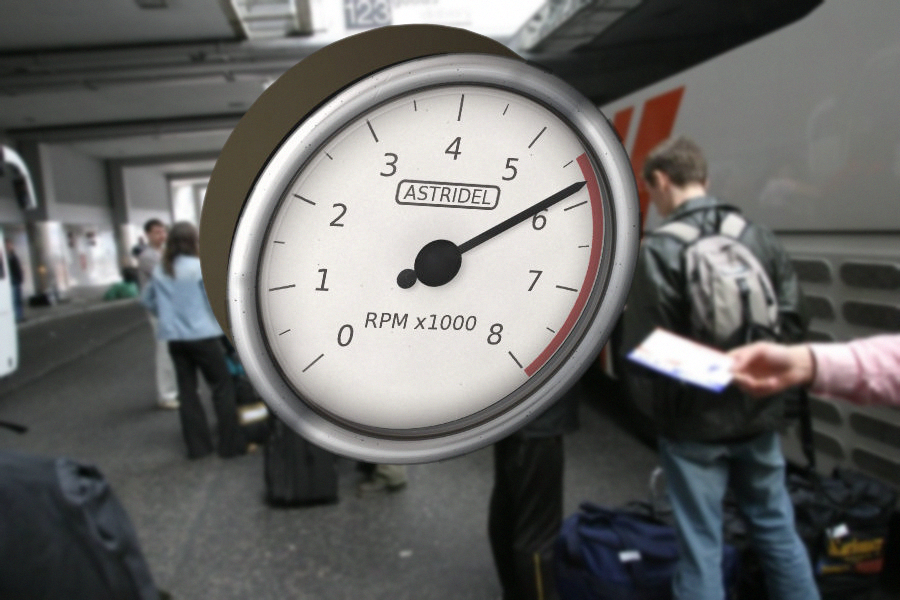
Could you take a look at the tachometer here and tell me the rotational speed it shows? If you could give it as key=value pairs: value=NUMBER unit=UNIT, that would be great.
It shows value=5750 unit=rpm
